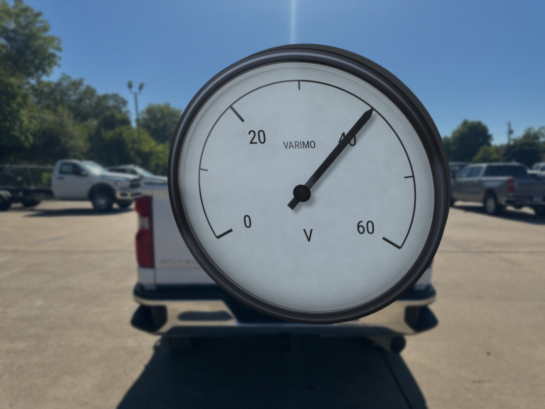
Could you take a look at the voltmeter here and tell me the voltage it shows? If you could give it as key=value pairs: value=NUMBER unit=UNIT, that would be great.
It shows value=40 unit=V
